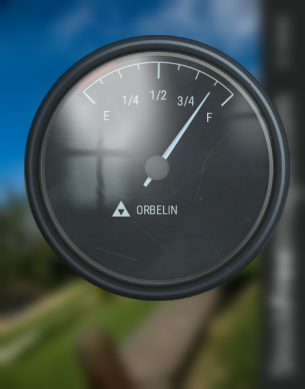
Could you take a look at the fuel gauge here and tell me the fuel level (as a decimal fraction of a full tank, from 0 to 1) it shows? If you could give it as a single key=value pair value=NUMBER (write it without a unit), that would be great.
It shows value=0.875
